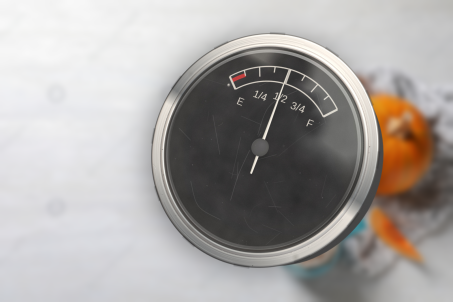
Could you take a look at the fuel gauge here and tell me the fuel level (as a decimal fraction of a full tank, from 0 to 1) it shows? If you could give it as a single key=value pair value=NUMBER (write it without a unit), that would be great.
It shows value=0.5
